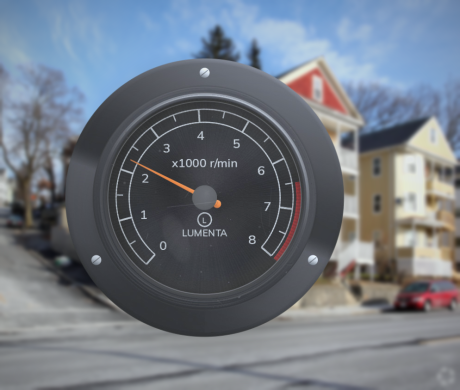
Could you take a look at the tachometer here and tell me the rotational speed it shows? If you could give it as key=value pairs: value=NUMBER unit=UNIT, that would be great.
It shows value=2250 unit=rpm
